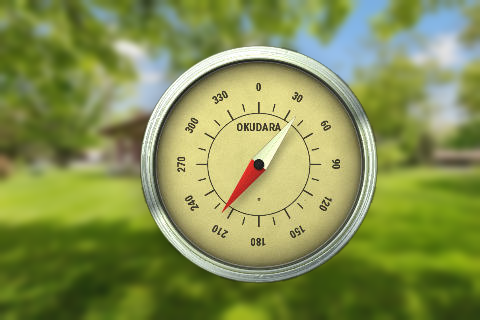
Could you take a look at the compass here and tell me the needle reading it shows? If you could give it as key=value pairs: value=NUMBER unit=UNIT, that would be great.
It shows value=217.5 unit=°
